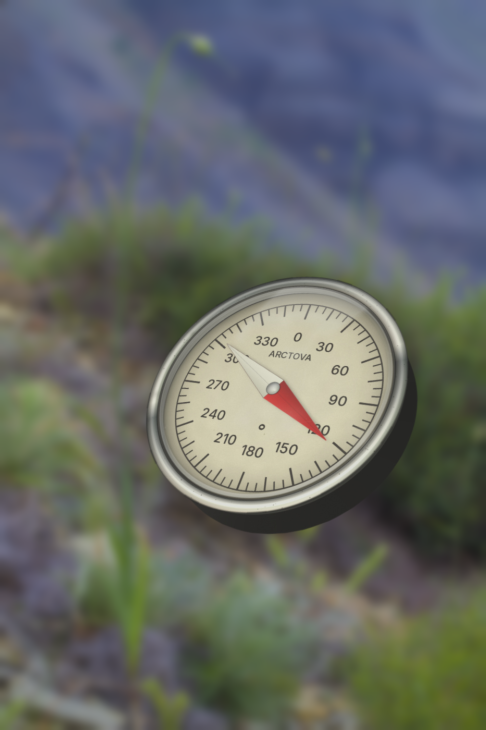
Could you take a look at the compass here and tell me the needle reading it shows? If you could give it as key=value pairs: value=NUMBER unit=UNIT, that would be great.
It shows value=122.5 unit=°
